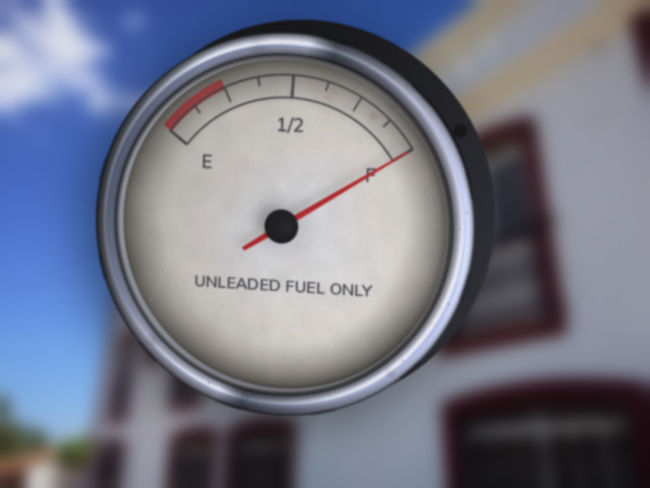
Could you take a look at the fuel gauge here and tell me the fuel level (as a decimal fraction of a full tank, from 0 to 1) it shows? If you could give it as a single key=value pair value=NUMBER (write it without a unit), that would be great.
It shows value=1
